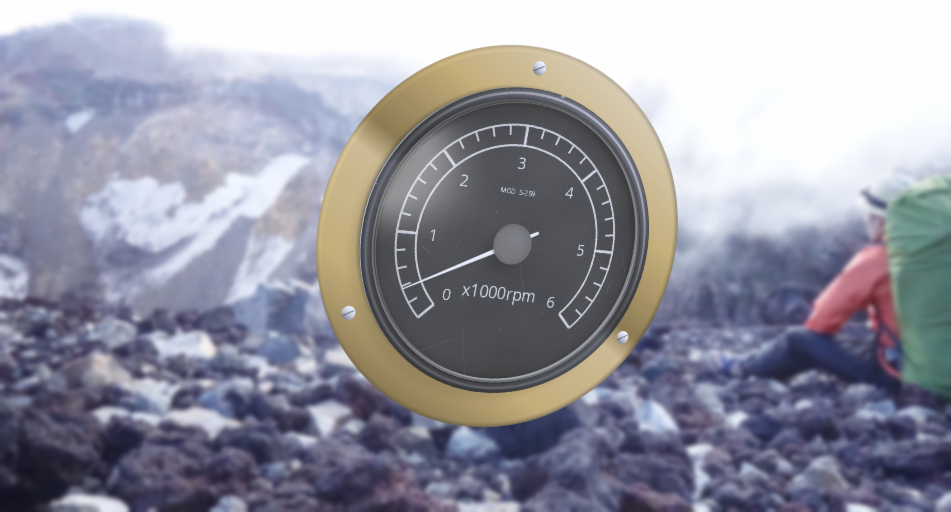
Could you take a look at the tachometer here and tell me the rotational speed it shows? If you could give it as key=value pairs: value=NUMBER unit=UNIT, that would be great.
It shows value=400 unit=rpm
